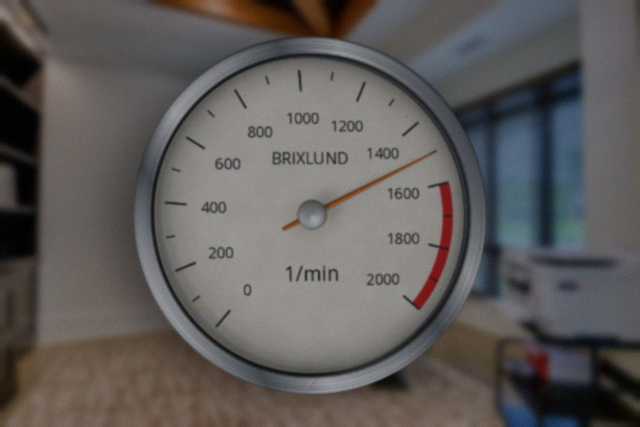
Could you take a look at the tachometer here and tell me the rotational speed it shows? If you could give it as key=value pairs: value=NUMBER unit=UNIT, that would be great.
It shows value=1500 unit=rpm
